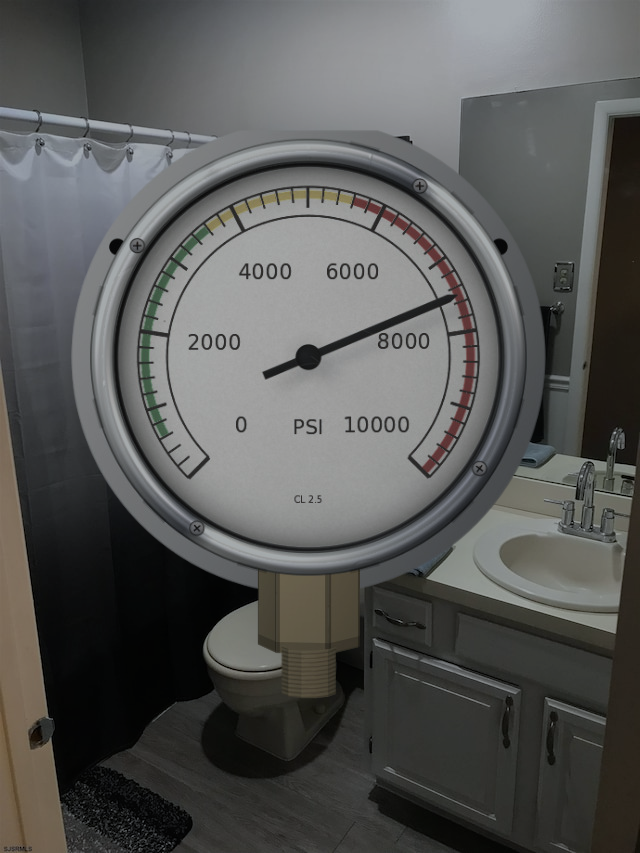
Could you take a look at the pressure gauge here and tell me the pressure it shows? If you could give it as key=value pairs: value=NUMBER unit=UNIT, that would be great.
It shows value=7500 unit=psi
